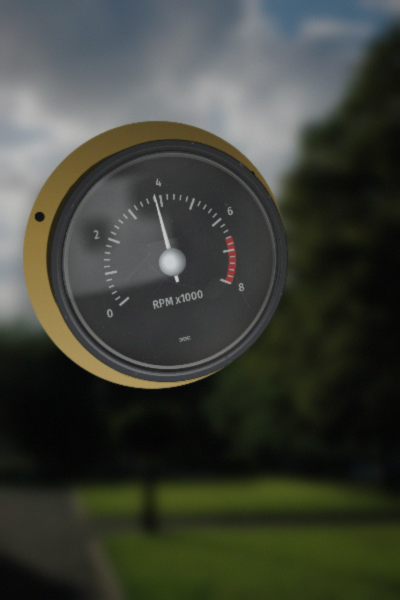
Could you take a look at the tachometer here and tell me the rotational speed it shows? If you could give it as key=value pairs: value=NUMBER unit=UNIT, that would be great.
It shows value=3800 unit=rpm
